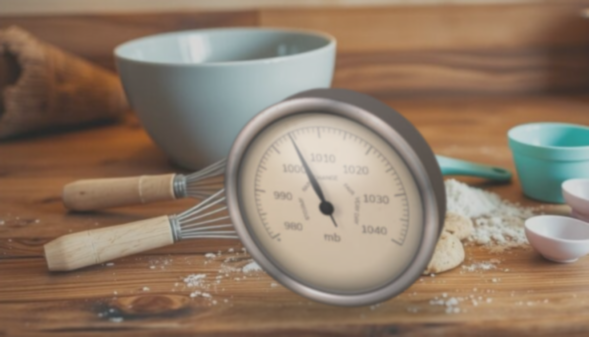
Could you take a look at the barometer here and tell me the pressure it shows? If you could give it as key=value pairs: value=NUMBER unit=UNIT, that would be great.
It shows value=1005 unit=mbar
